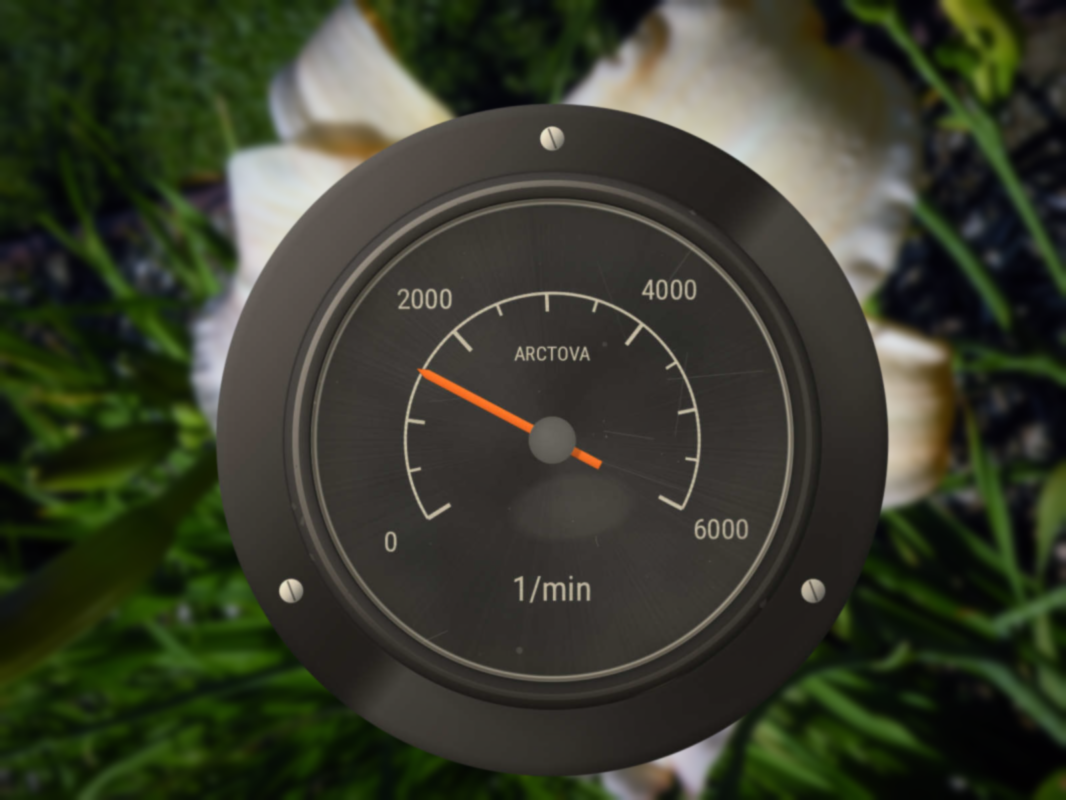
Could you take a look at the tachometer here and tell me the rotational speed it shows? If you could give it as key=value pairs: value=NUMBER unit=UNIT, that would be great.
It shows value=1500 unit=rpm
